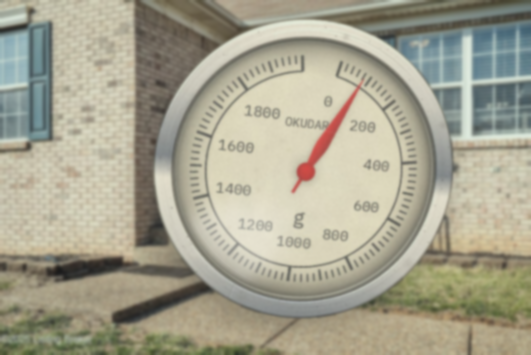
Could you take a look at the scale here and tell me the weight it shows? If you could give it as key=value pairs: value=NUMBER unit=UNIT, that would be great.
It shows value=80 unit=g
